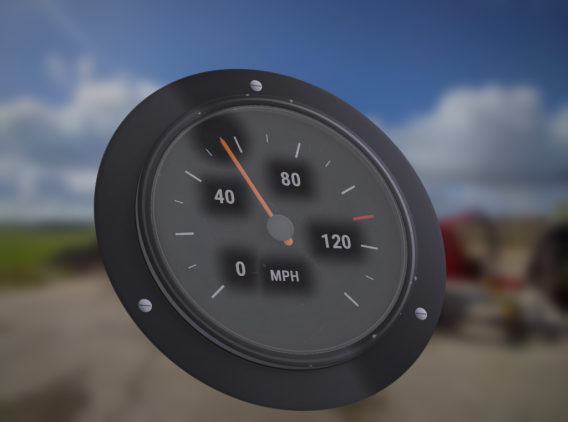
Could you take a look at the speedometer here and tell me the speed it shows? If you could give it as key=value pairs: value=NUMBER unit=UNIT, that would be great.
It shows value=55 unit=mph
